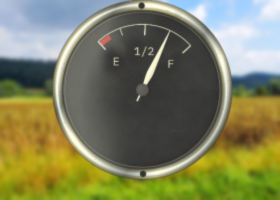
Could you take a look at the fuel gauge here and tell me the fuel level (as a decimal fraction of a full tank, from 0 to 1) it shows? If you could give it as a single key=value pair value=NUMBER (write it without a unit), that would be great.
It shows value=0.75
